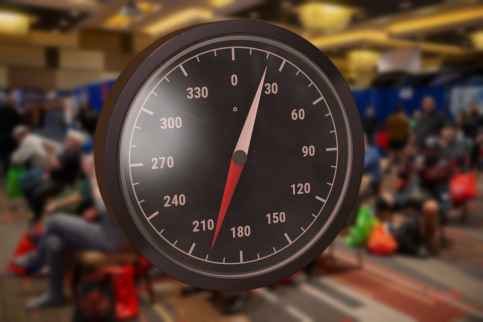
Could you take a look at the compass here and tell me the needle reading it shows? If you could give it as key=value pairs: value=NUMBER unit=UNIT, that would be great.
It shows value=200 unit=°
